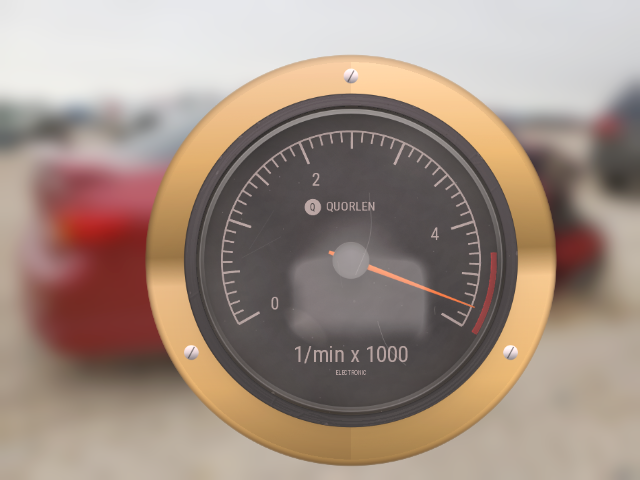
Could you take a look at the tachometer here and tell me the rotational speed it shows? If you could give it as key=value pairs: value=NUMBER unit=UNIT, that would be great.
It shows value=4800 unit=rpm
